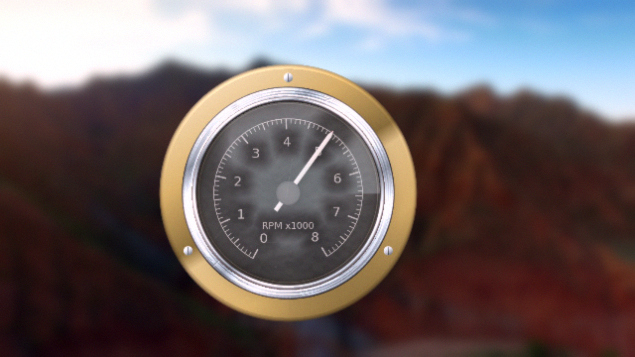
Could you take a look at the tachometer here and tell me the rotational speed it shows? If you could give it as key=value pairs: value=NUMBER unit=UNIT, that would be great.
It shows value=5000 unit=rpm
